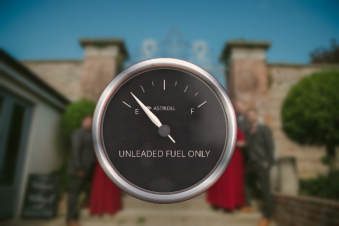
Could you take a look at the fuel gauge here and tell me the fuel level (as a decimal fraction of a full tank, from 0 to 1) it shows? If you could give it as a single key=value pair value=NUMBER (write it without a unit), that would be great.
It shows value=0.125
